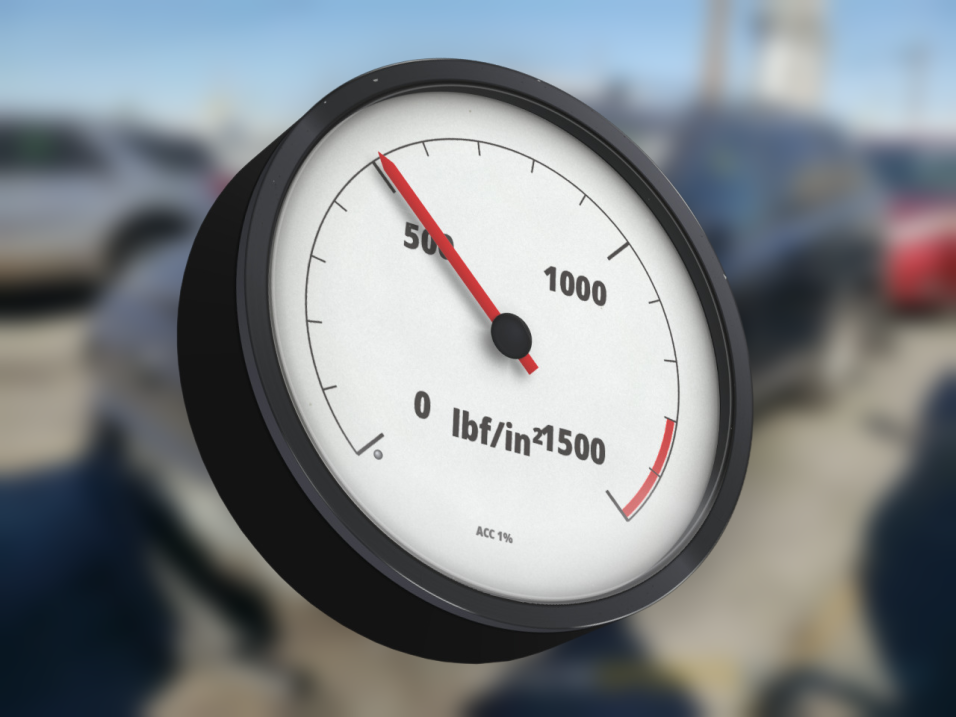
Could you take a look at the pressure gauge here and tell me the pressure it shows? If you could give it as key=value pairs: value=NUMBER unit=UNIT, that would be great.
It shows value=500 unit=psi
